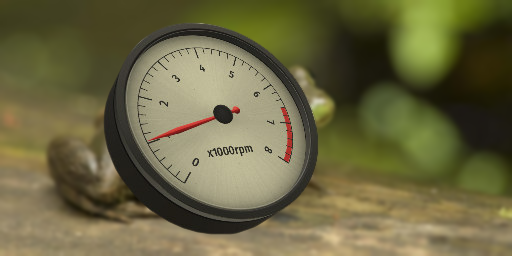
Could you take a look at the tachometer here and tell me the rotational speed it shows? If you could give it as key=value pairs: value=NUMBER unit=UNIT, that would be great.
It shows value=1000 unit=rpm
